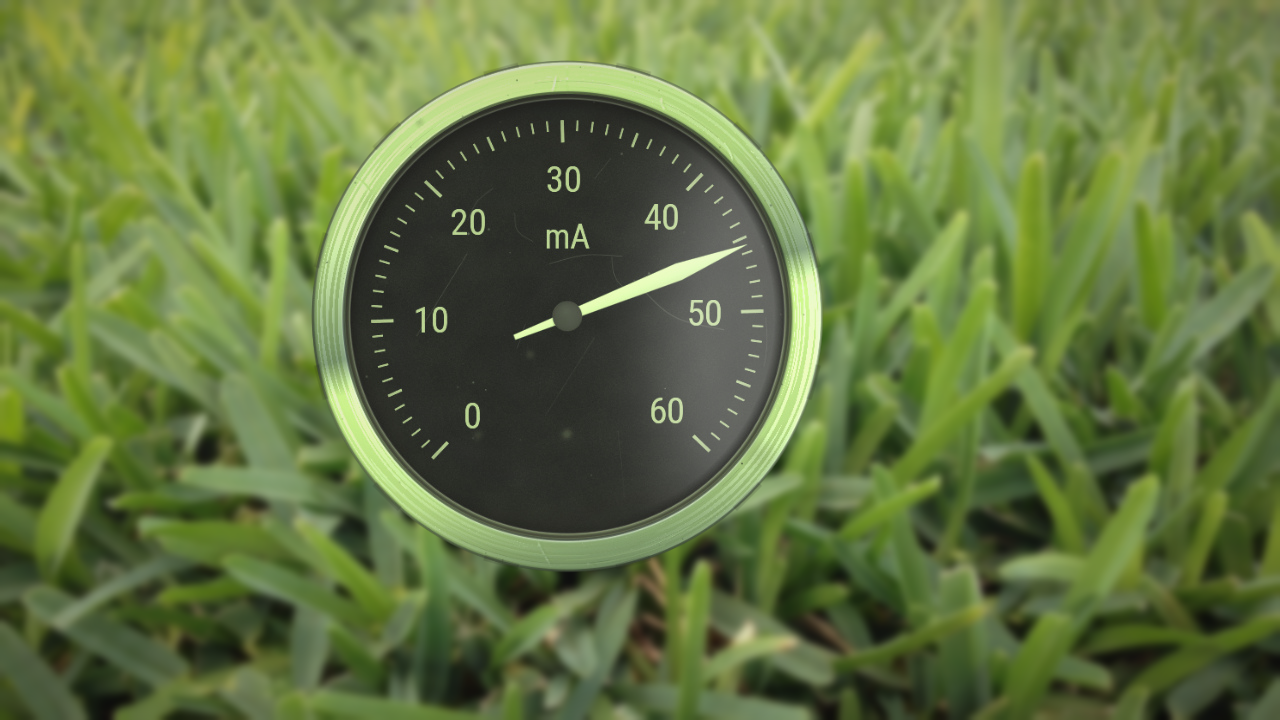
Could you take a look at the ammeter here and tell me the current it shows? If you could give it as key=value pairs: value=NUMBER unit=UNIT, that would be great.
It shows value=45.5 unit=mA
